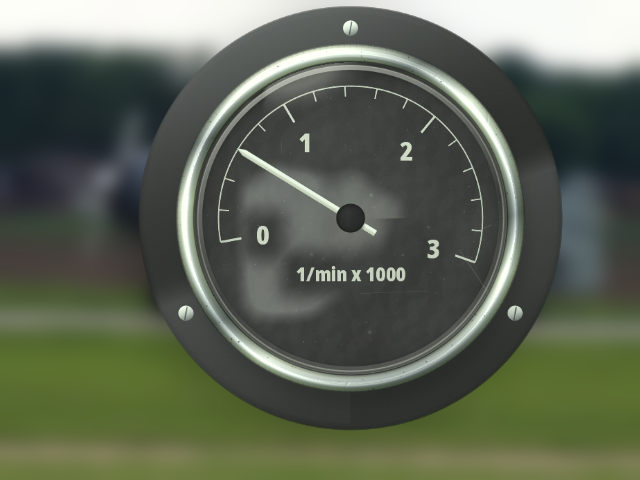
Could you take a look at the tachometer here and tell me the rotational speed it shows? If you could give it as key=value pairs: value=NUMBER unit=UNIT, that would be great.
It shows value=600 unit=rpm
